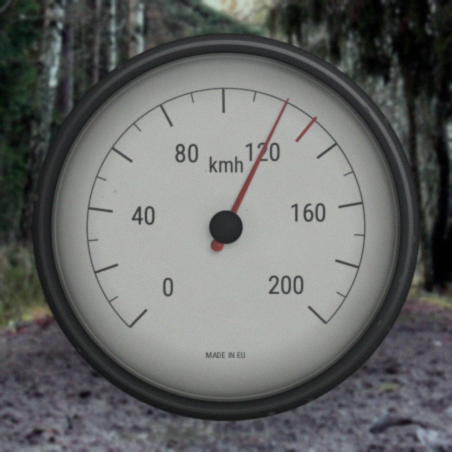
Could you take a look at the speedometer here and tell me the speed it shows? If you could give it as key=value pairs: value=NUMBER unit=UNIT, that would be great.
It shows value=120 unit=km/h
